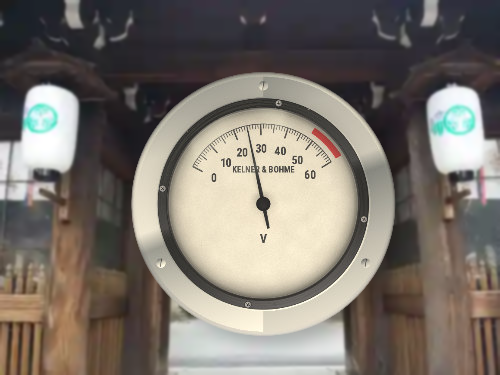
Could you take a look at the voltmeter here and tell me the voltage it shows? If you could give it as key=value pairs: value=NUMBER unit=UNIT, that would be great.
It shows value=25 unit=V
